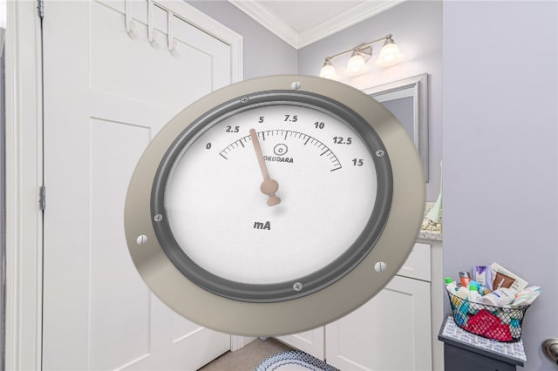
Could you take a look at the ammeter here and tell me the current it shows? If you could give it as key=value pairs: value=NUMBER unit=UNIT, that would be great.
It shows value=4 unit=mA
